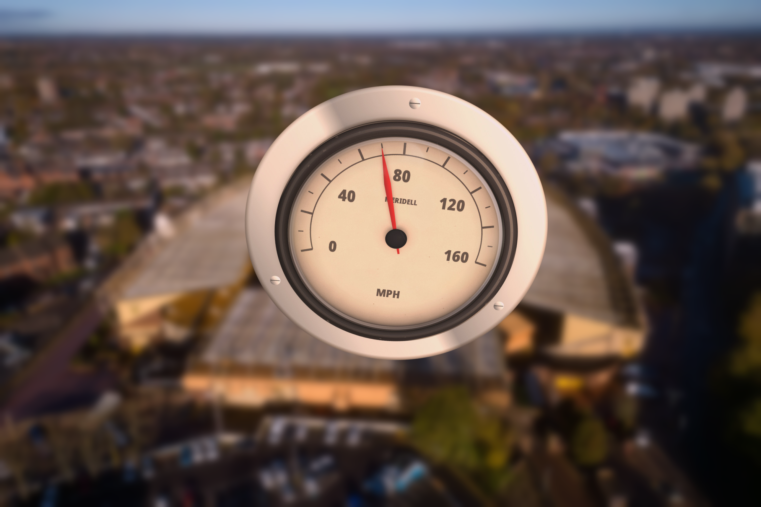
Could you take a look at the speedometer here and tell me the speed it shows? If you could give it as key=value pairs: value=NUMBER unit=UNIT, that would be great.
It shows value=70 unit=mph
